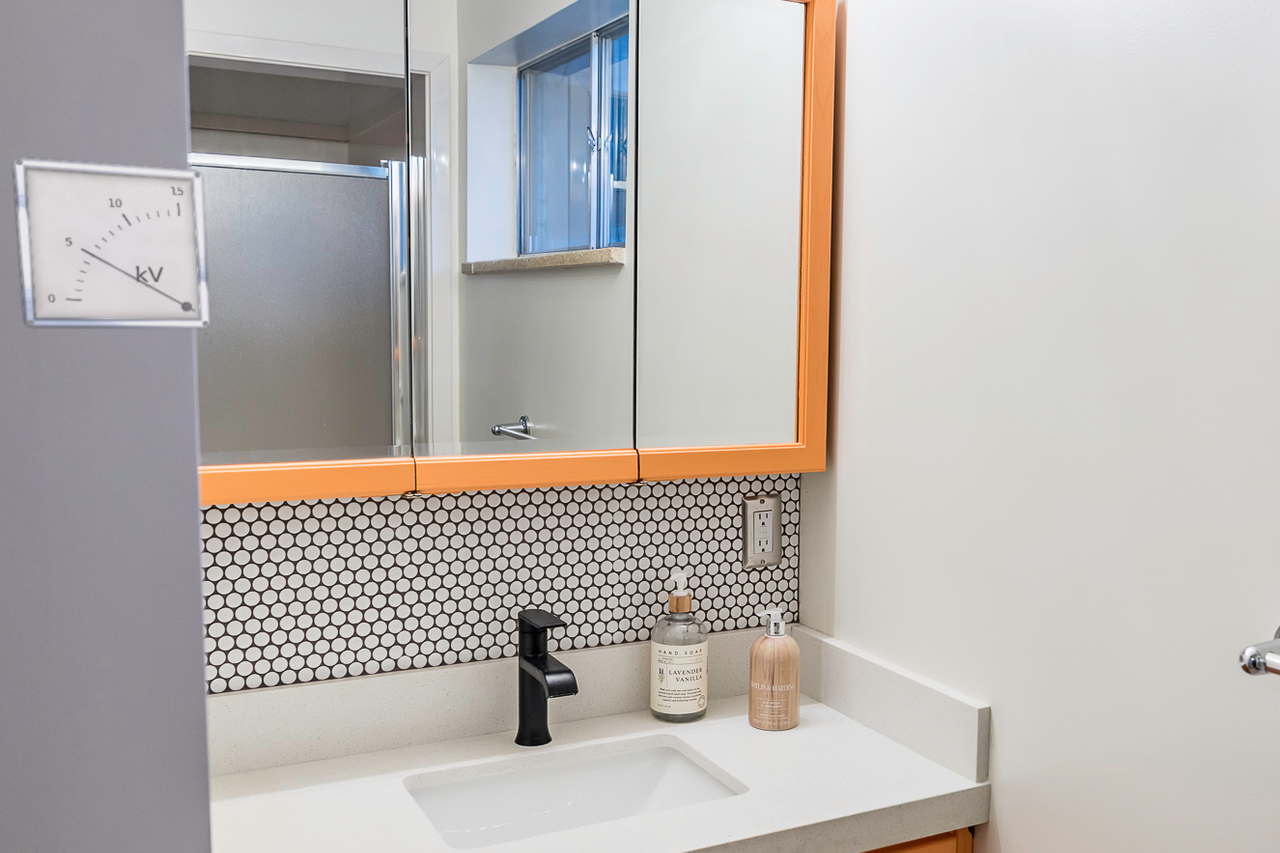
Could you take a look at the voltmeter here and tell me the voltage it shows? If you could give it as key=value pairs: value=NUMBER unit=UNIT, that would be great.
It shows value=5 unit=kV
